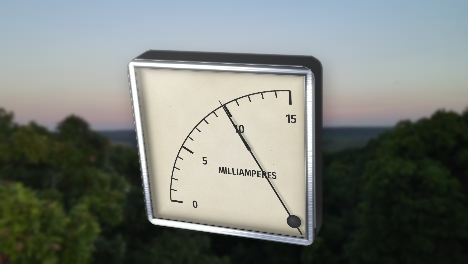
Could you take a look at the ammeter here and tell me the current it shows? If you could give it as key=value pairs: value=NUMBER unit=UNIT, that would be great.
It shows value=10 unit=mA
